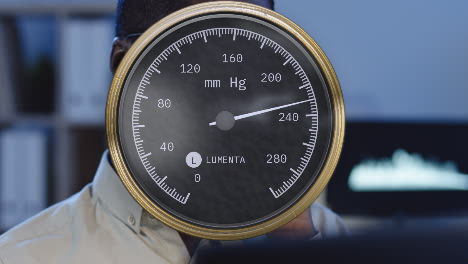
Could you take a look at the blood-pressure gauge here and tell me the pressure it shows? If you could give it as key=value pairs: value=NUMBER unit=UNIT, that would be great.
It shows value=230 unit=mmHg
